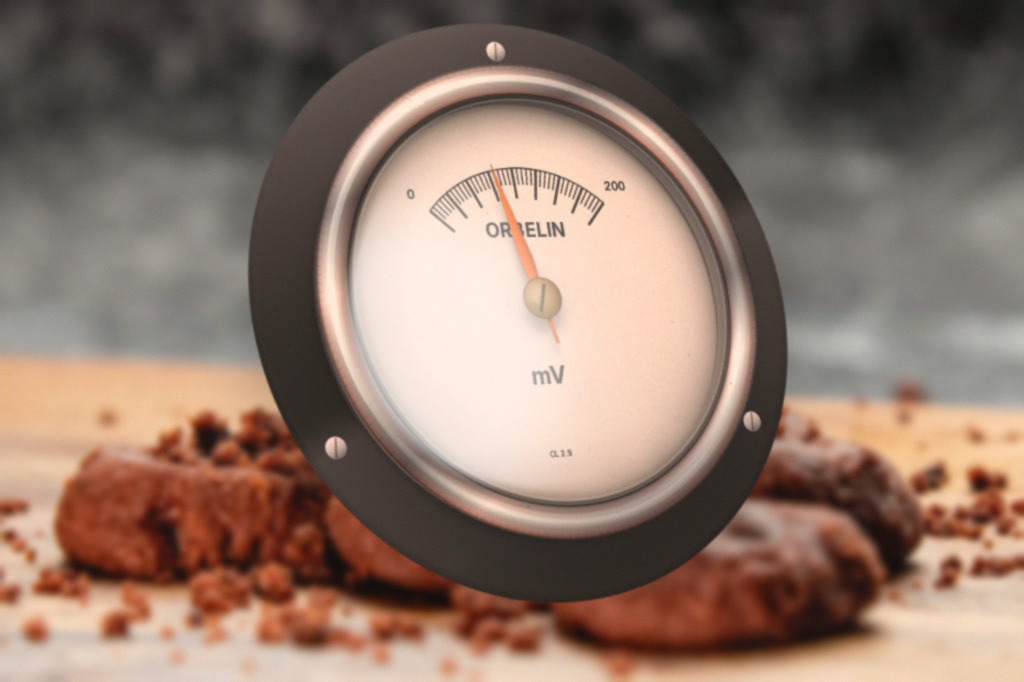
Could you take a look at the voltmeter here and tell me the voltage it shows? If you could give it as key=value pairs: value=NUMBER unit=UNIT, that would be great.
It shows value=75 unit=mV
